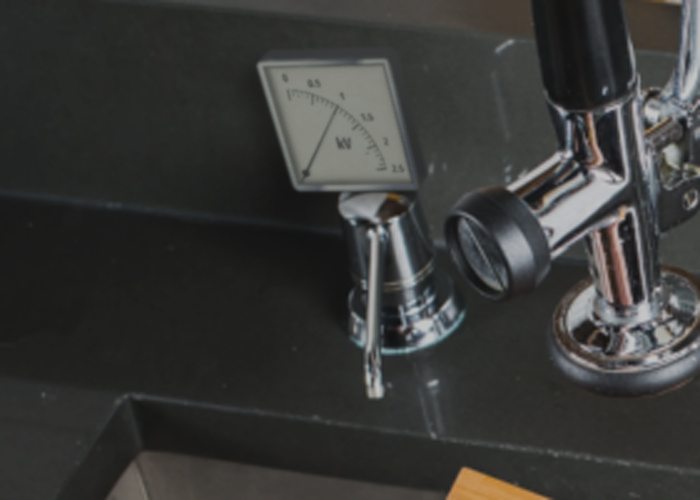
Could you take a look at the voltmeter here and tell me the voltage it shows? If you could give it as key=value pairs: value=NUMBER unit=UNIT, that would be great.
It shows value=1 unit=kV
